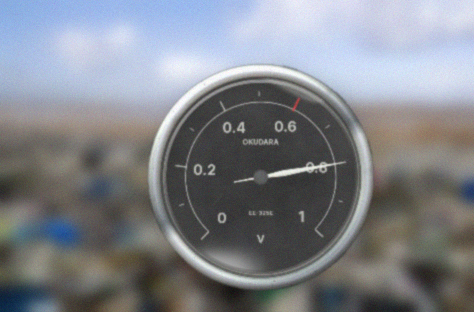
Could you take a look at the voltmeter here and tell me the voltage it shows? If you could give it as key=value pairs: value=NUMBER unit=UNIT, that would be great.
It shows value=0.8 unit=V
